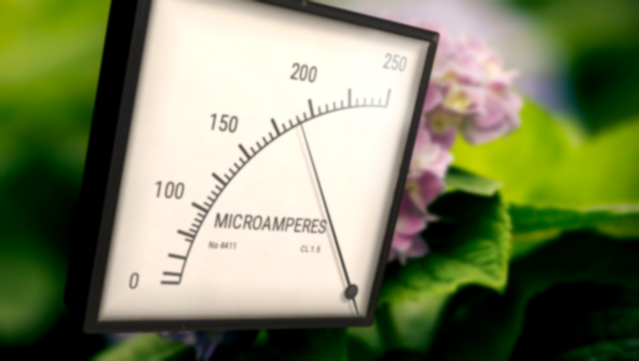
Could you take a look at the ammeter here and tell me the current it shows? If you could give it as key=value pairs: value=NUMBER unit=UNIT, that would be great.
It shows value=190 unit=µA
